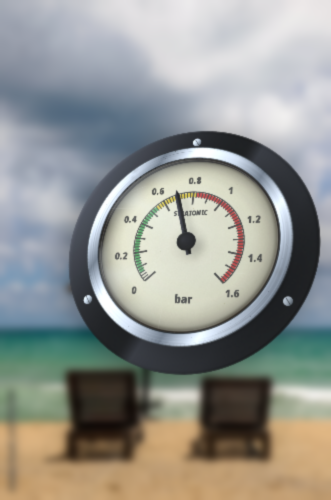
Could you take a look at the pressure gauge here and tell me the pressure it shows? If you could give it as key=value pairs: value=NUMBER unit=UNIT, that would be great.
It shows value=0.7 unit=bar
